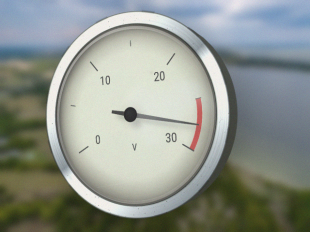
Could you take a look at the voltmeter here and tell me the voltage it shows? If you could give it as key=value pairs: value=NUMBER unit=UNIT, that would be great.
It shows value=27.5 unit=V
